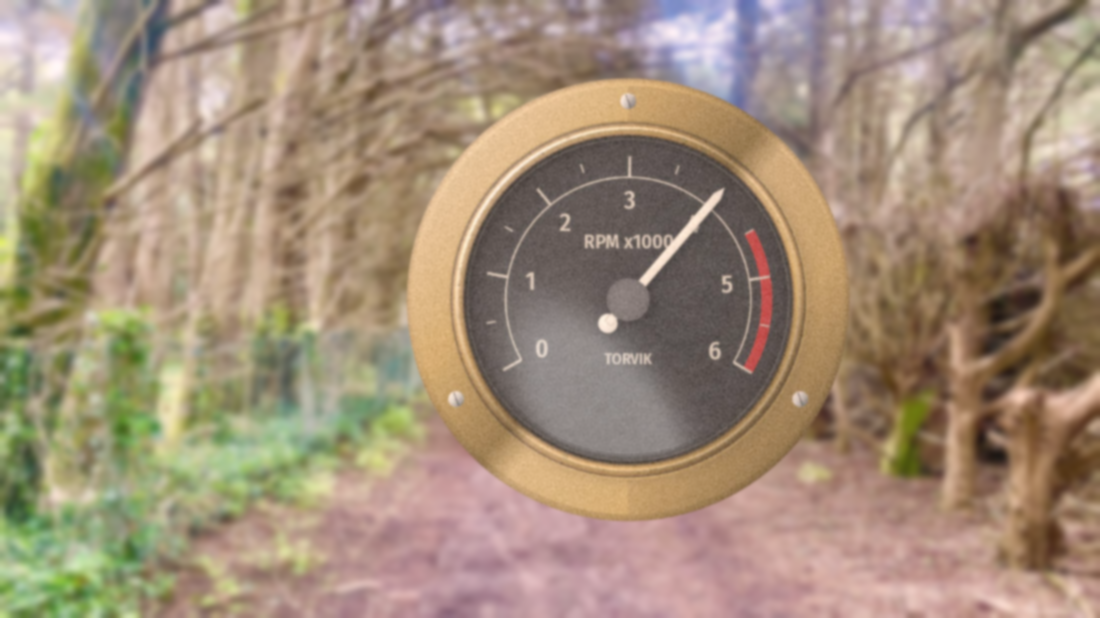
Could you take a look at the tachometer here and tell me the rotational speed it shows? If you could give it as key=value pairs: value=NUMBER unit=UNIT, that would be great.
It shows value=4000 unit=rpm
